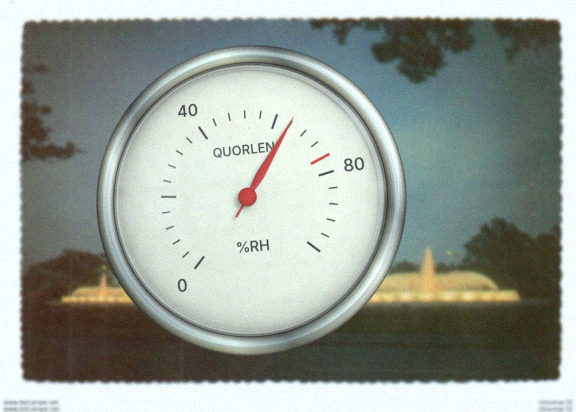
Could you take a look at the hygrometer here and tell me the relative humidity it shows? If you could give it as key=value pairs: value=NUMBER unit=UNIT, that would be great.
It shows value=64 unit=%
